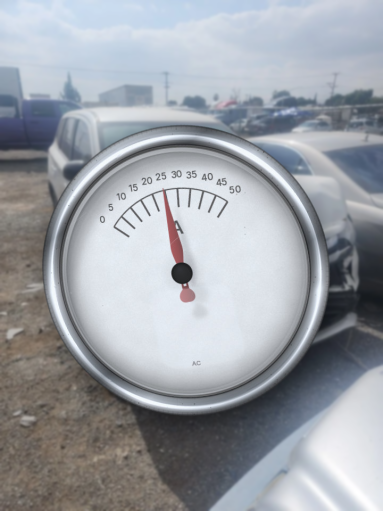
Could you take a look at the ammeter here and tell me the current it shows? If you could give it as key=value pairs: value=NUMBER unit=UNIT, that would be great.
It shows value=25 unit=A
